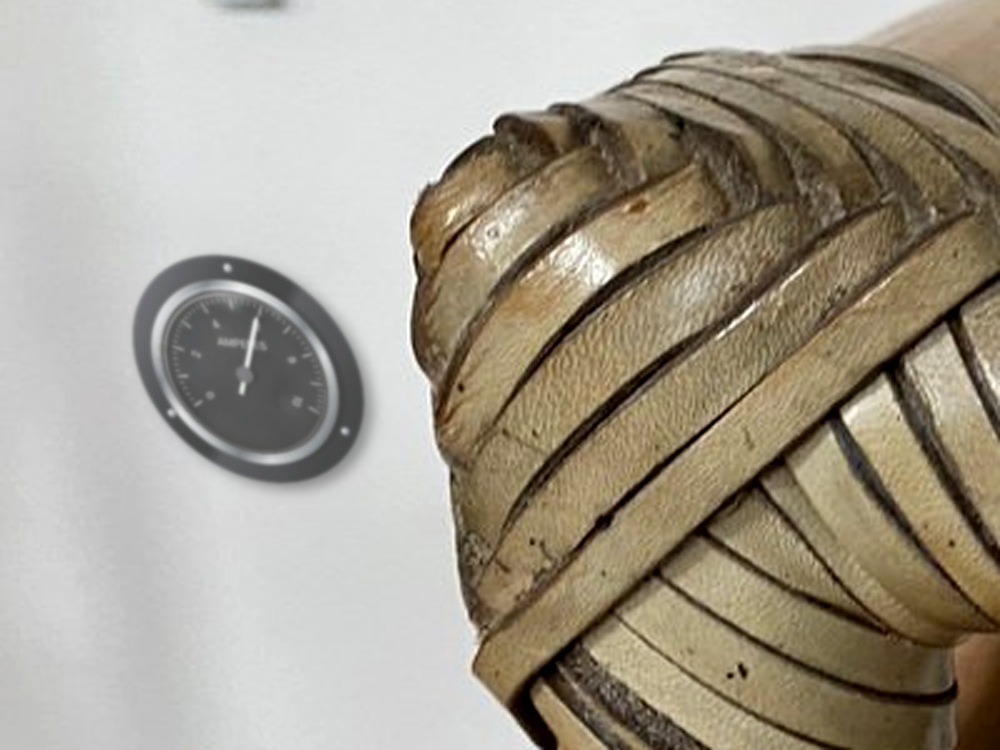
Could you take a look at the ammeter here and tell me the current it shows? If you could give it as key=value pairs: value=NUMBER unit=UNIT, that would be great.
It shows value=6 unit=A
